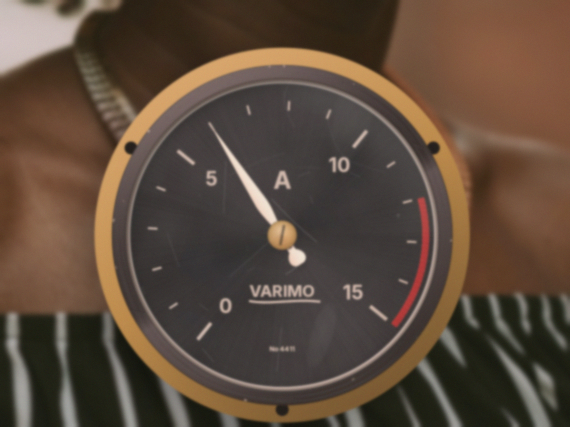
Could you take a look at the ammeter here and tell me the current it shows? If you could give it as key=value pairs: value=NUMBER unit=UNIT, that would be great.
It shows value=6 unit=A
